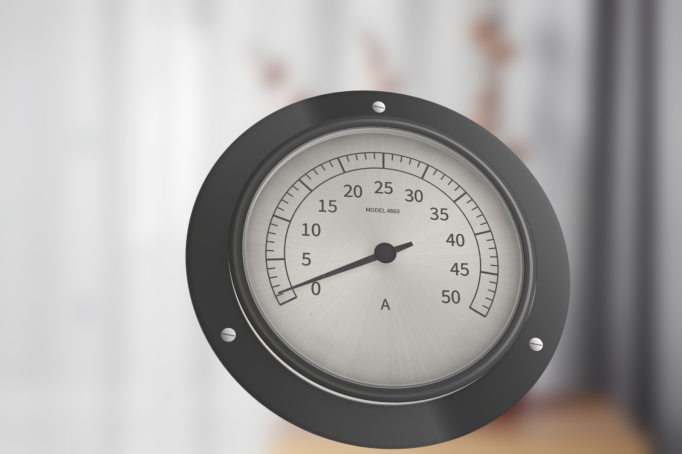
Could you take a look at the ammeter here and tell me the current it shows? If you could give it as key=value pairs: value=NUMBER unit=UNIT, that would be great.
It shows value=1 unit=A
